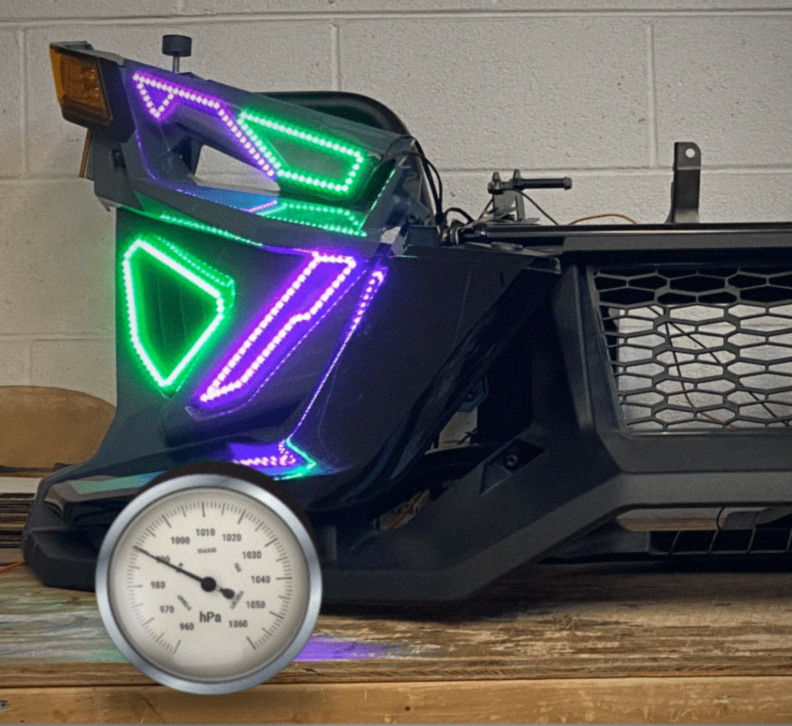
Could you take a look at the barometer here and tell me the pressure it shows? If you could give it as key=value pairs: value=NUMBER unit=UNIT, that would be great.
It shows value=990 unit=hPa
